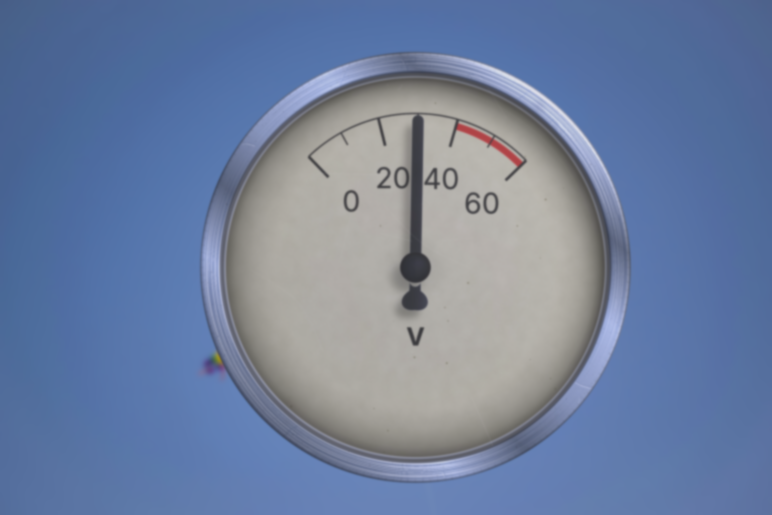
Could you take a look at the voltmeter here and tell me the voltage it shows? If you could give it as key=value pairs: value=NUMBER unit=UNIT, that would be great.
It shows value=30 unit=V
